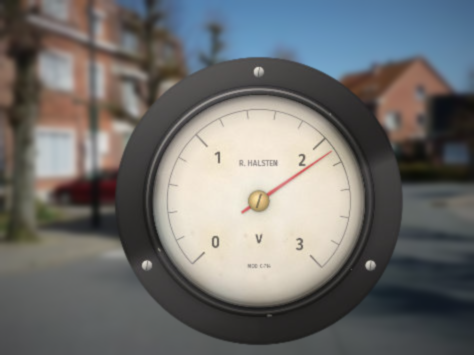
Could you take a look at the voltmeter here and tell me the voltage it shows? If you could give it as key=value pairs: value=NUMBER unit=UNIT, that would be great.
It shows value=2.1 unit=V
